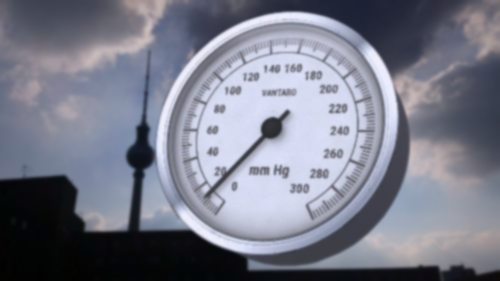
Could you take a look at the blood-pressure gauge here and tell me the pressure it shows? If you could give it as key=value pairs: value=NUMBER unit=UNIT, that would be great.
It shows value=10 unit=mmHg
